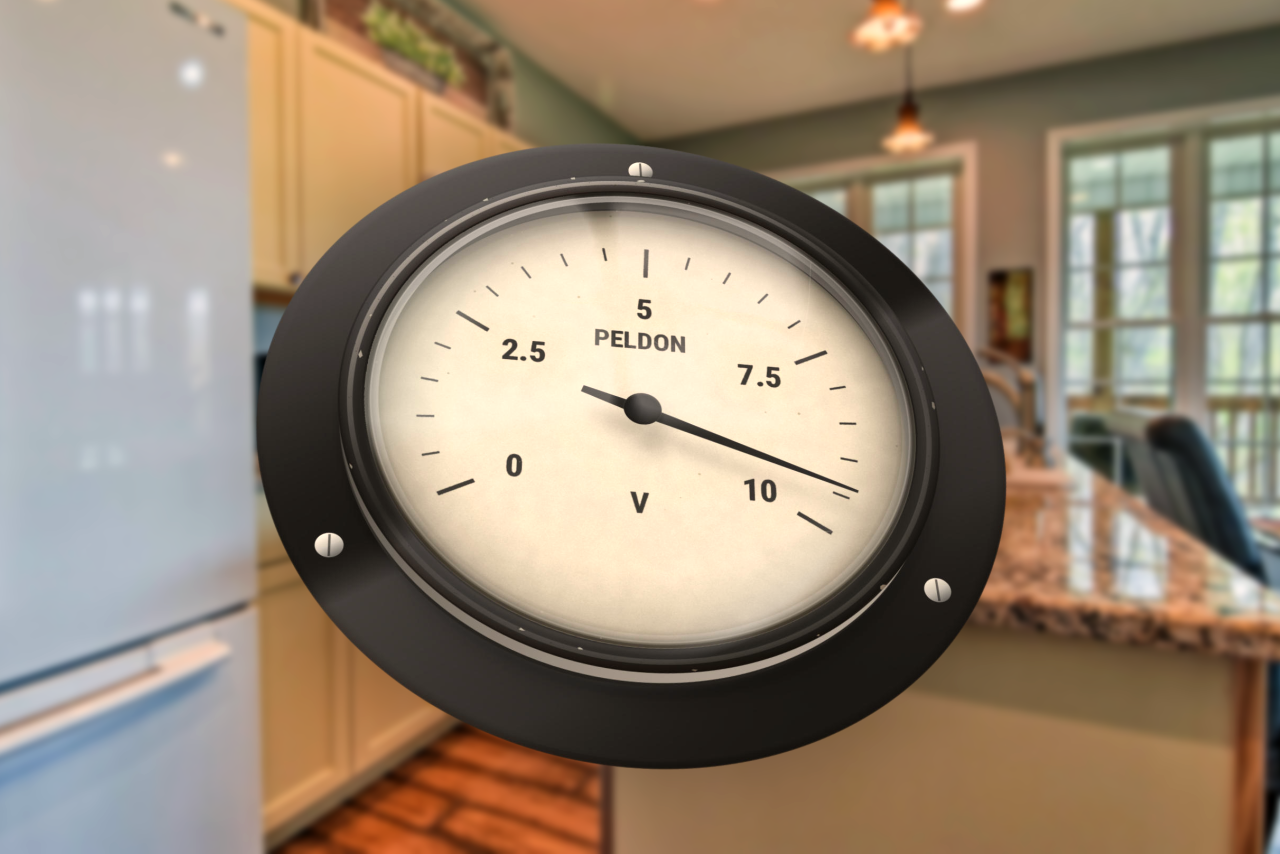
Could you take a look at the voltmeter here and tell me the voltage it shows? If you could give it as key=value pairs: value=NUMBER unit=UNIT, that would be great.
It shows value=9.5 unit=V
